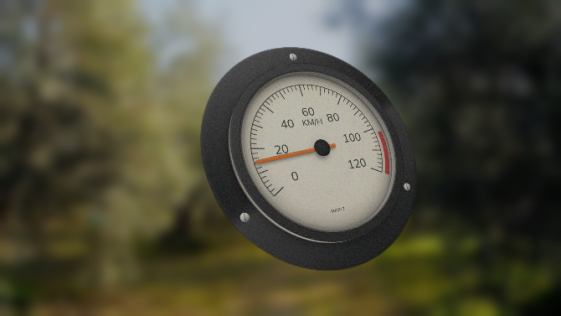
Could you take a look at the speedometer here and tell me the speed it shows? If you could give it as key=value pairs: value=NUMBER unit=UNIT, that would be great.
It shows value=14 unit=km/h
